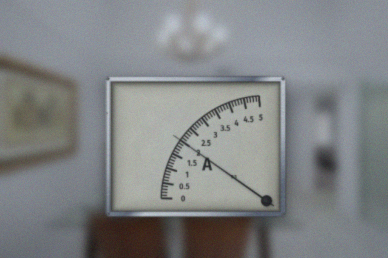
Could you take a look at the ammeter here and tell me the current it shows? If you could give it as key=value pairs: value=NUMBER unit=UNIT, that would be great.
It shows value=2 unit=A
